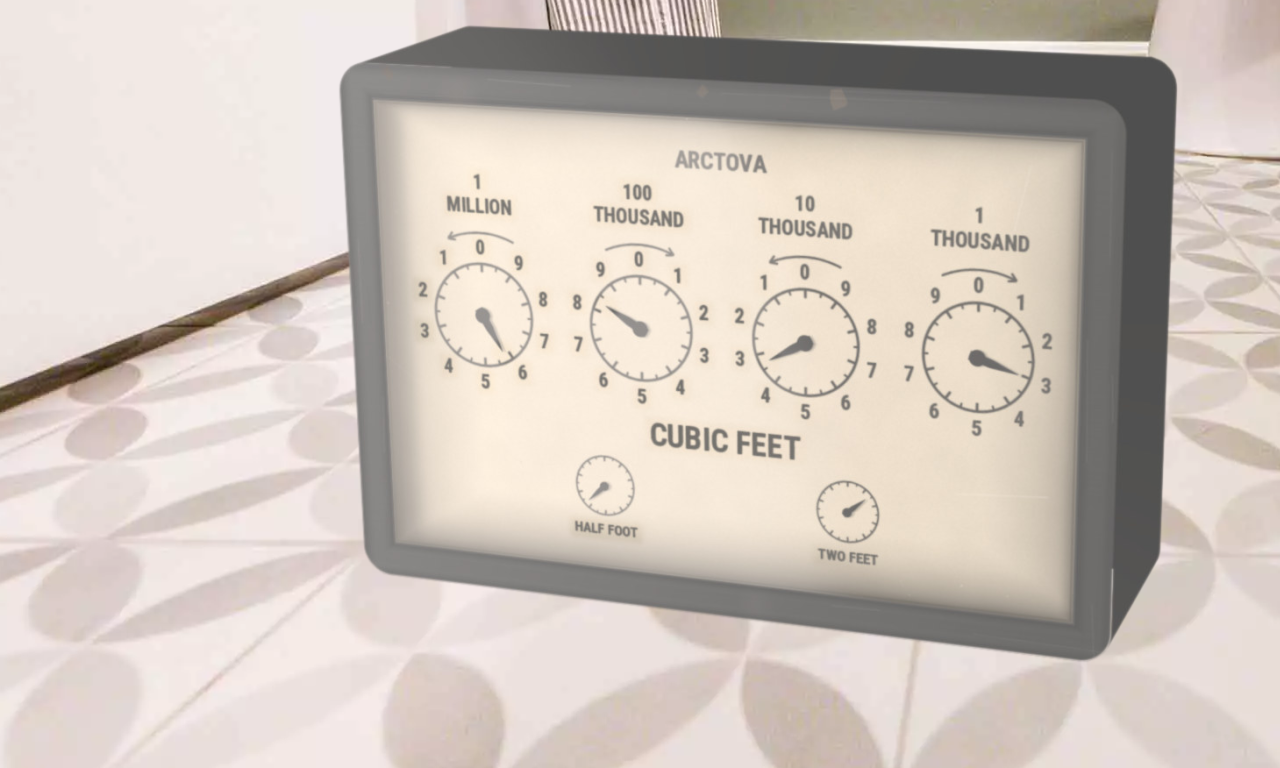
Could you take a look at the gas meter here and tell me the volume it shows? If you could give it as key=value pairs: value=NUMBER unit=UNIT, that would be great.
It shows value=583300 unit=ft³
